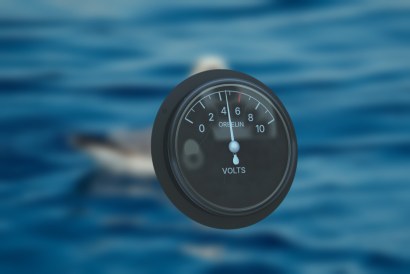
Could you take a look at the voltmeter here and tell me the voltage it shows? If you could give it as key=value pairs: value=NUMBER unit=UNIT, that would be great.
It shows value=4.5 unit=V
